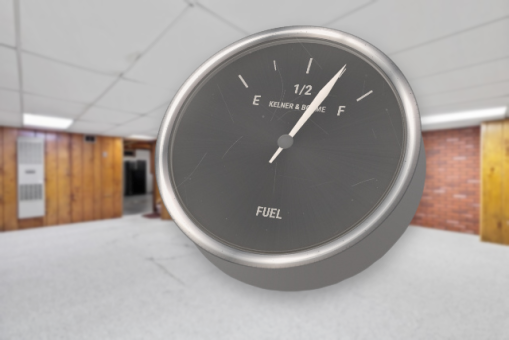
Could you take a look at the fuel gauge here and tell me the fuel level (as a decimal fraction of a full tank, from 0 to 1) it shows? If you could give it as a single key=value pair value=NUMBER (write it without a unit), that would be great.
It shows value=0.75
